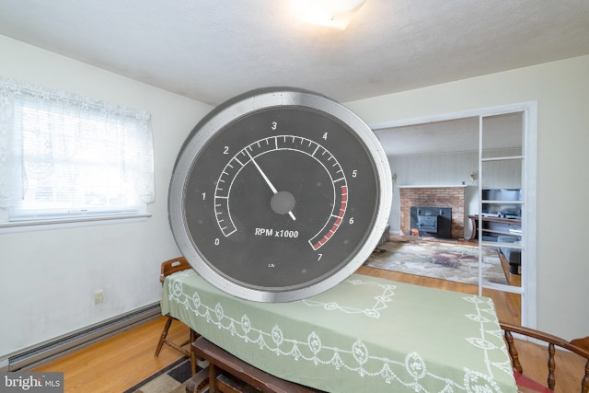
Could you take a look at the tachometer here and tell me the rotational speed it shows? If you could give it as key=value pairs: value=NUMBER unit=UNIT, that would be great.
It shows value=2300 unit=rpm
